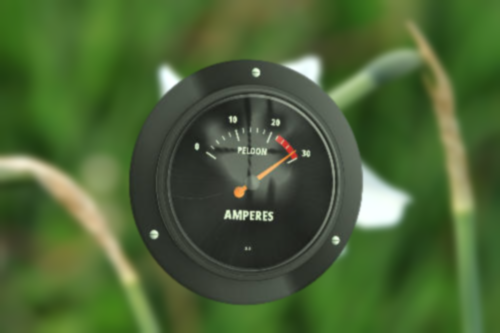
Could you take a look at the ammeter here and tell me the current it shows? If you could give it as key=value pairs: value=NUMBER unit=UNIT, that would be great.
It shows value=28 unit=A
